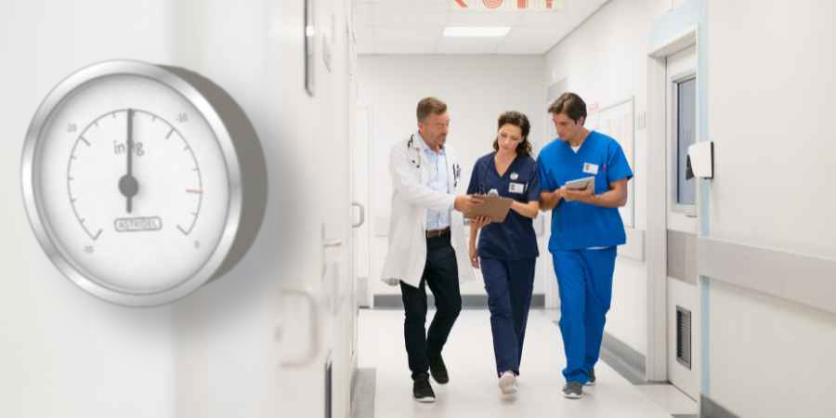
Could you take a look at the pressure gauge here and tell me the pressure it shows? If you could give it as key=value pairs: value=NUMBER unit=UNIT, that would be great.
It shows value=-14 unit=inHg
